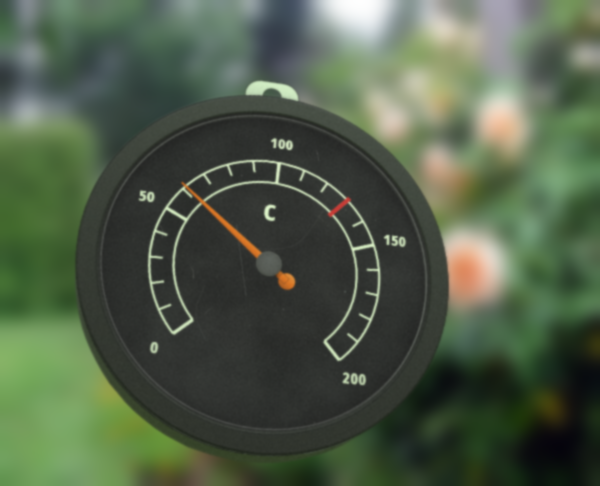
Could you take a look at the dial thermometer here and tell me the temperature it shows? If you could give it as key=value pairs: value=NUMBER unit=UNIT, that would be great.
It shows value=60 unit=°C
